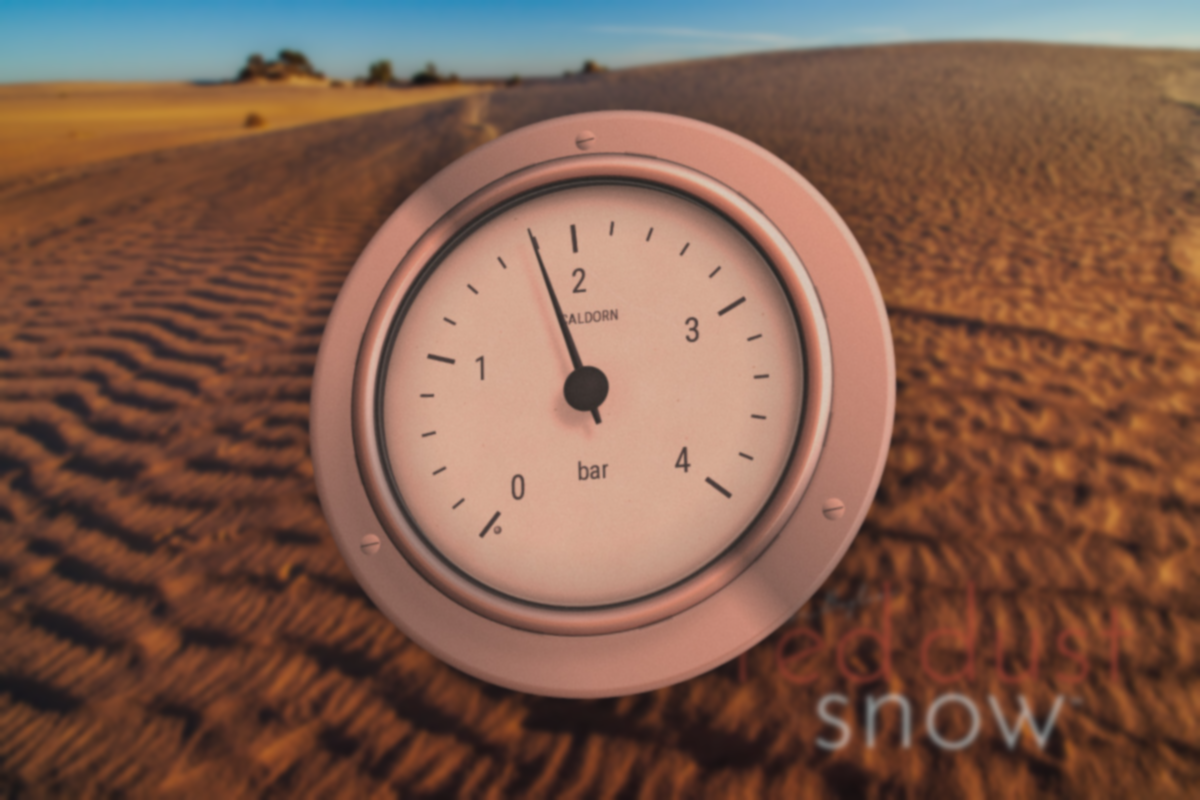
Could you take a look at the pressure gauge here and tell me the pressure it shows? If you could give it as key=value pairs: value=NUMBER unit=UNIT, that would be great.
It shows value=1.8 unit=bar
